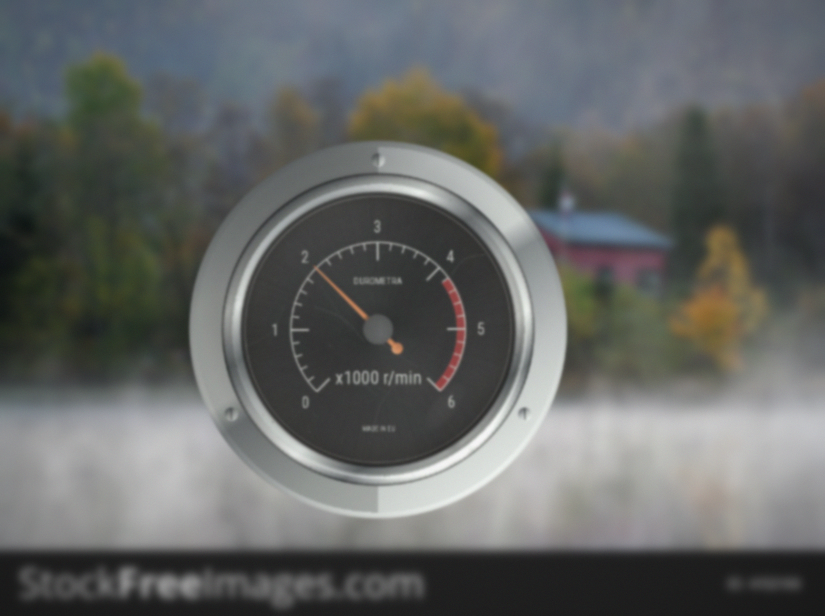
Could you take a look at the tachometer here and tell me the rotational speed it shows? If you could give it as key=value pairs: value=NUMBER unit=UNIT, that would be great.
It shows value=2000 unit=rpm
